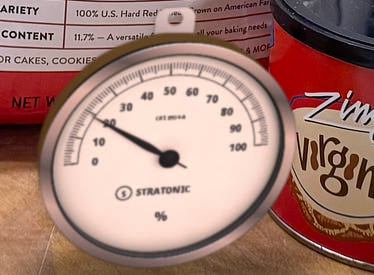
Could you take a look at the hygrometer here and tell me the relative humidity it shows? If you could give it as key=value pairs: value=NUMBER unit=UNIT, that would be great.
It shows value=20 unit=%
